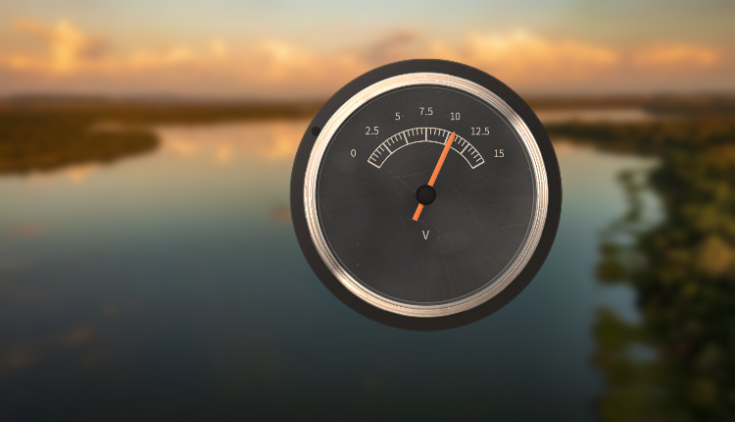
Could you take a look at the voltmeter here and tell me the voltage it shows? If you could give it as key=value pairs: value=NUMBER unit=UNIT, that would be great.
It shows value=10.5 unit=V
